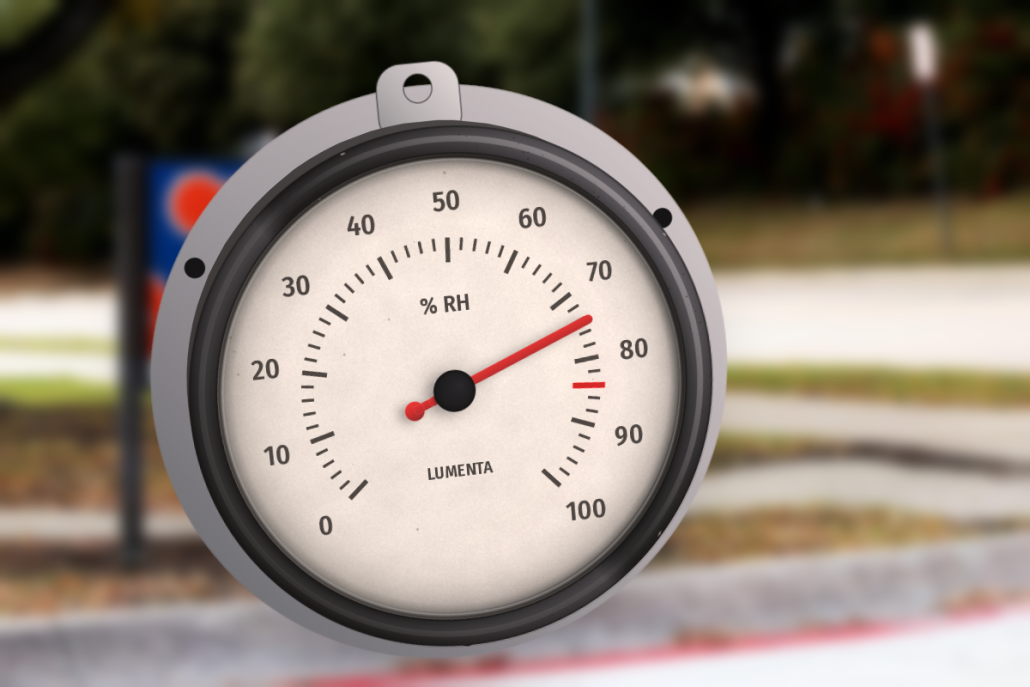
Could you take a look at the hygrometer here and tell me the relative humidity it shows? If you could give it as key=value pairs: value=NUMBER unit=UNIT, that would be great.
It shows value=74 unit=%
